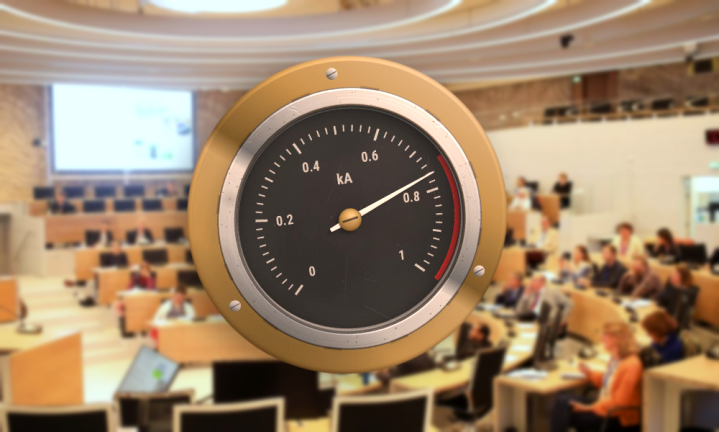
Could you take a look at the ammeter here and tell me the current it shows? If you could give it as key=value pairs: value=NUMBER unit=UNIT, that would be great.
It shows value=0.76 unit=kA
